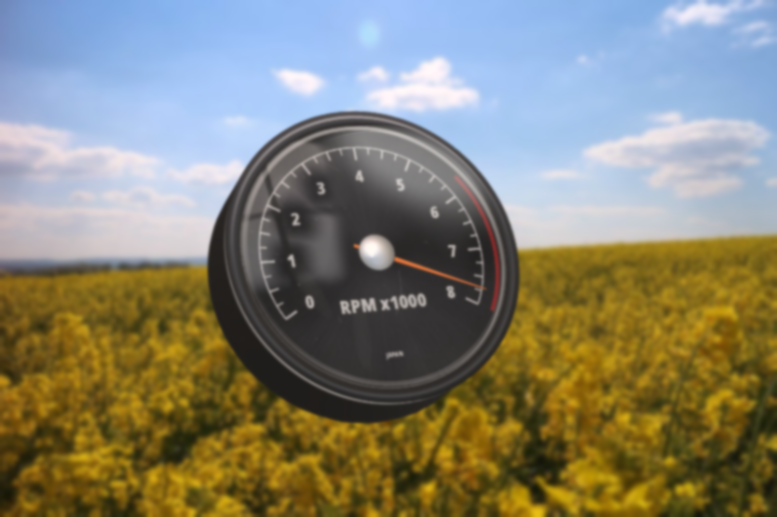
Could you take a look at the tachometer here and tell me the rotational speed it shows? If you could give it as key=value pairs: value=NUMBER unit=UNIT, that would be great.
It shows value=7750 unit=rpm
